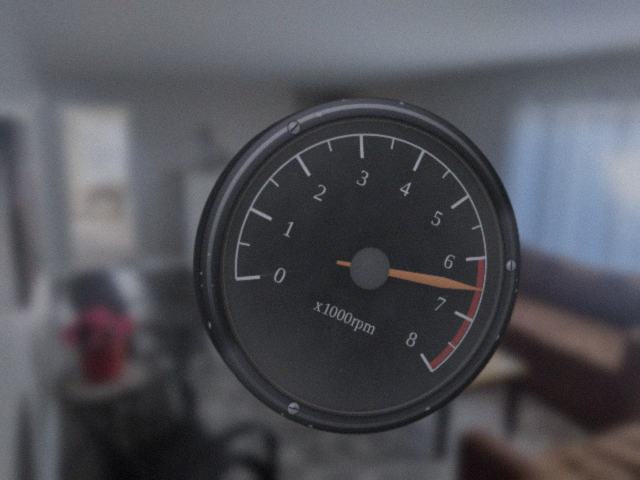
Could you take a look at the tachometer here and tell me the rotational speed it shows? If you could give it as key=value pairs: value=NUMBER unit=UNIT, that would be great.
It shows value=6500 unit=rpm
